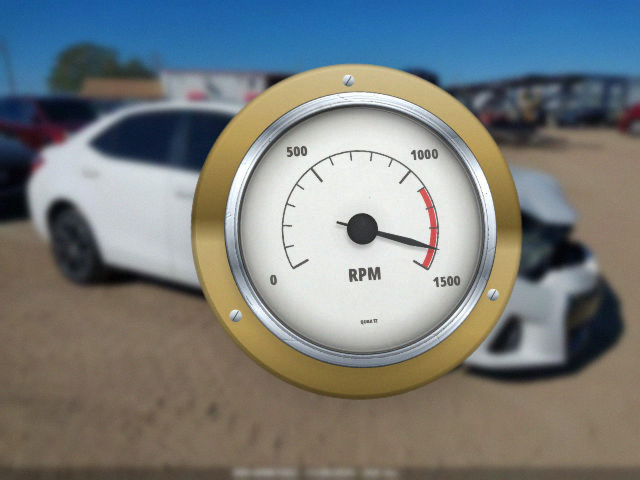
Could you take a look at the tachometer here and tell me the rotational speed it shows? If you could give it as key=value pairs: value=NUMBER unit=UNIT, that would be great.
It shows value=1400 unit=rpm
